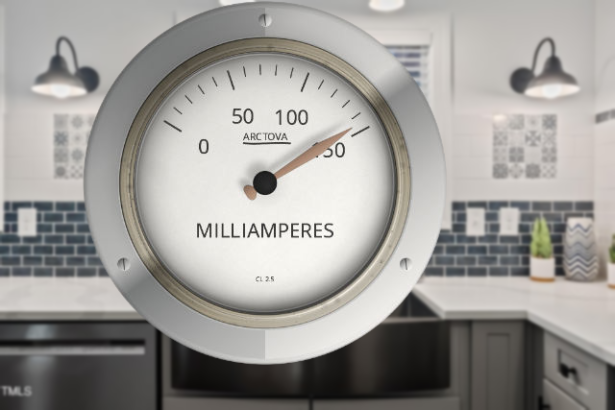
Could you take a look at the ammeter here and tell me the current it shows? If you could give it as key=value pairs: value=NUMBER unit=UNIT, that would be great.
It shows value=145 unit=mA
